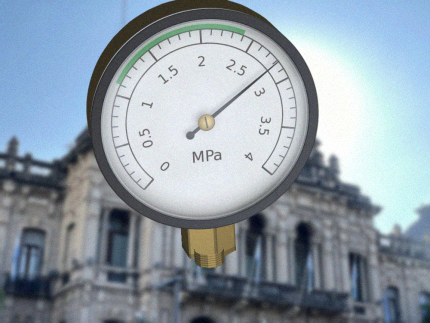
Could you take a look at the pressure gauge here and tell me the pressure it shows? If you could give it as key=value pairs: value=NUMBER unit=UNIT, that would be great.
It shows value=2.8 unit=MPa
